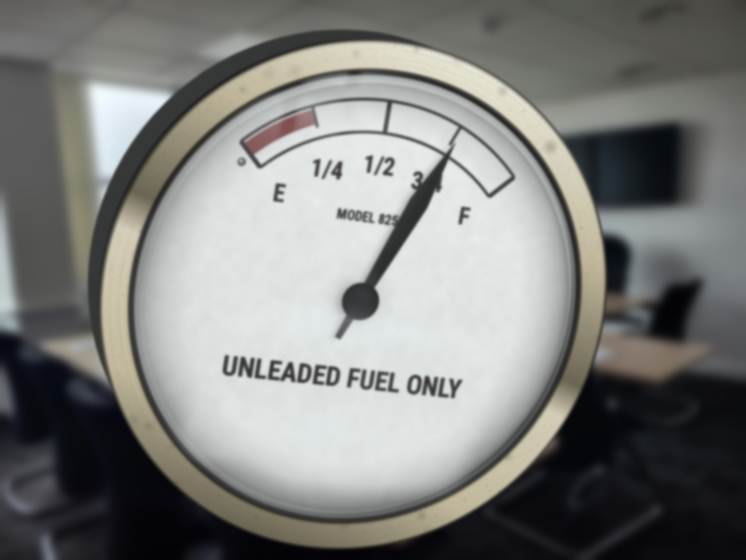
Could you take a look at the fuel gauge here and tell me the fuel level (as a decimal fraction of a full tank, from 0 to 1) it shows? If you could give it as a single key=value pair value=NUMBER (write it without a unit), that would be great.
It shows value=0.75
